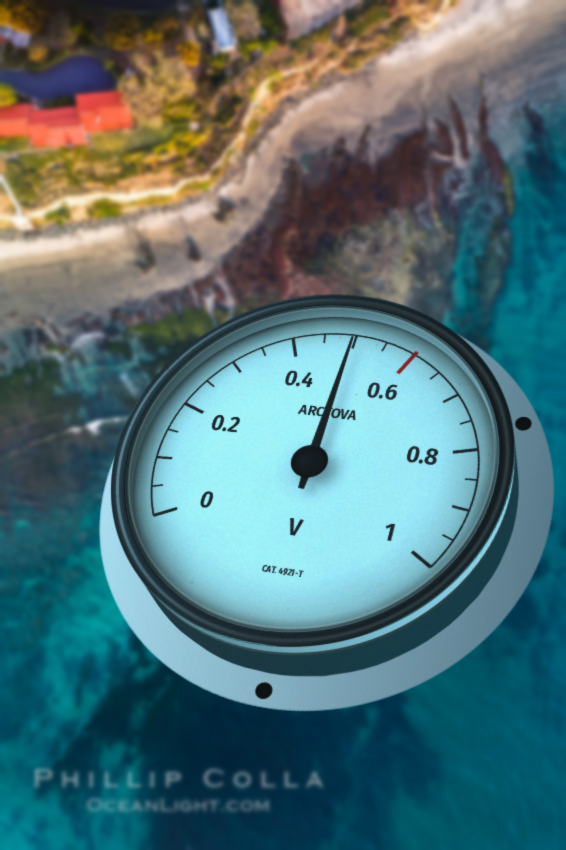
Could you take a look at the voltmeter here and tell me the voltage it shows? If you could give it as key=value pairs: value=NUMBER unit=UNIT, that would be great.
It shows value=0.5 unit=V
